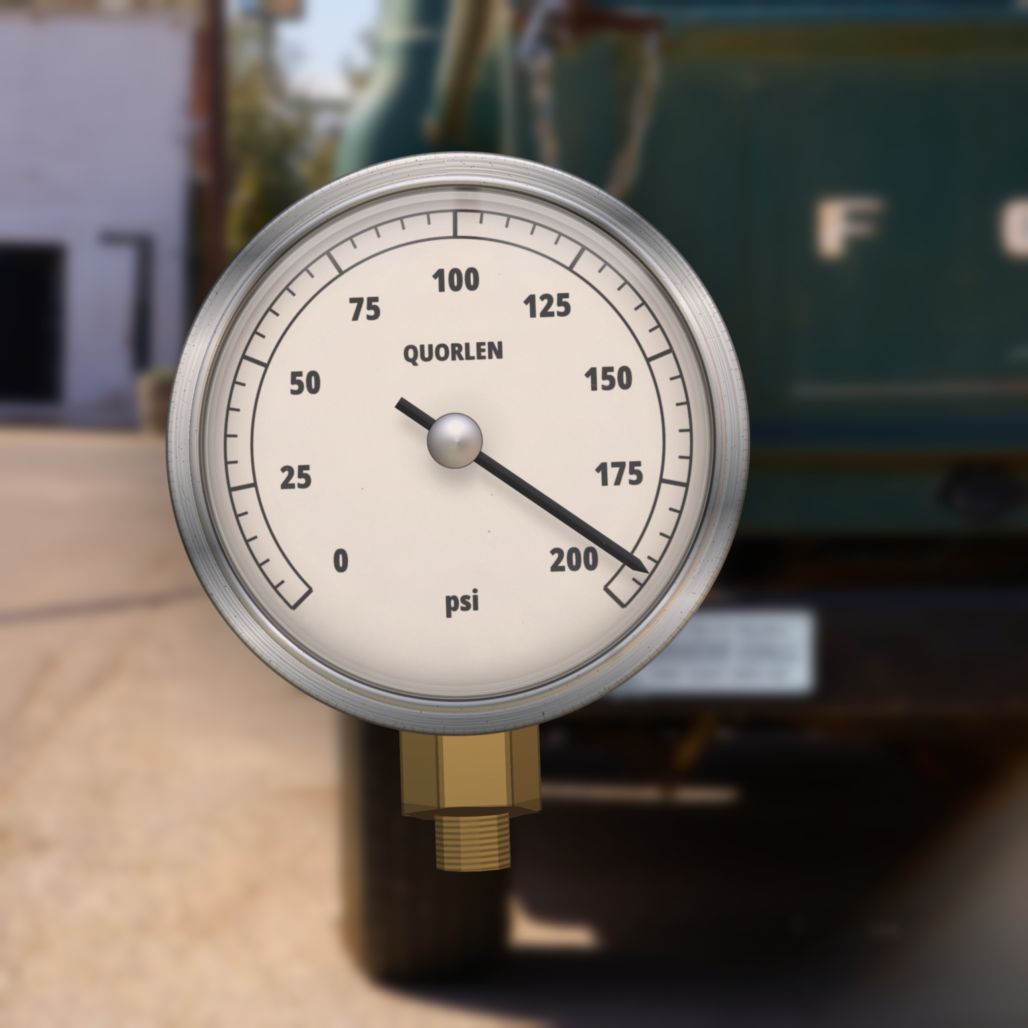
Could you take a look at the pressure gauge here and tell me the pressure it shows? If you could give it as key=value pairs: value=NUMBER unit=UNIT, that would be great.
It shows value=192.5 unit=psi
